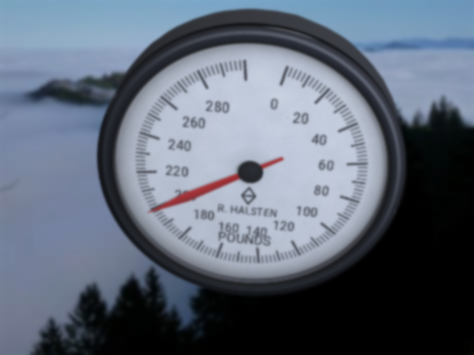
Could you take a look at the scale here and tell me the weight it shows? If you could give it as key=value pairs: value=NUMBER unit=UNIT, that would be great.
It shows value=200 unit=lb
